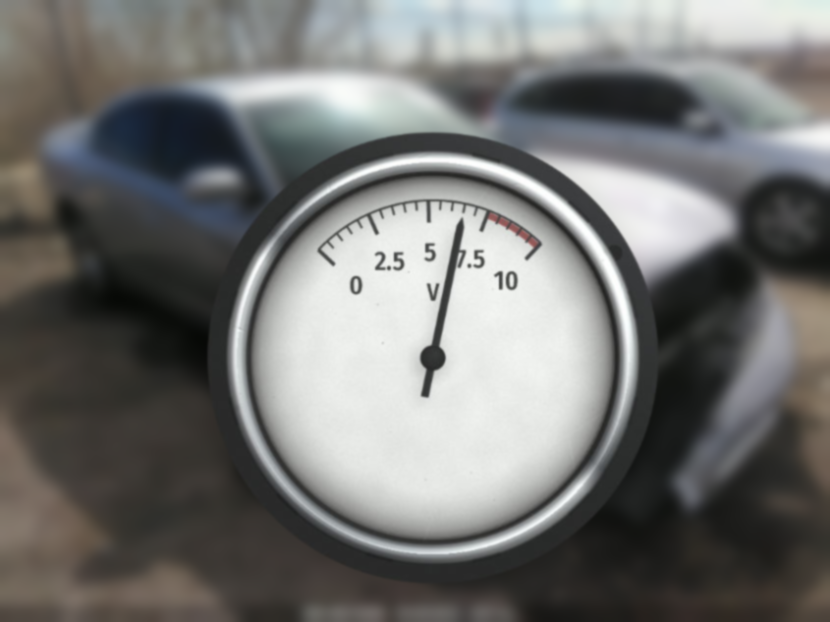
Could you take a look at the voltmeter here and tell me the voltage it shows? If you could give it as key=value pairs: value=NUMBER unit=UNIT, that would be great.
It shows value=6.5 unit=V
